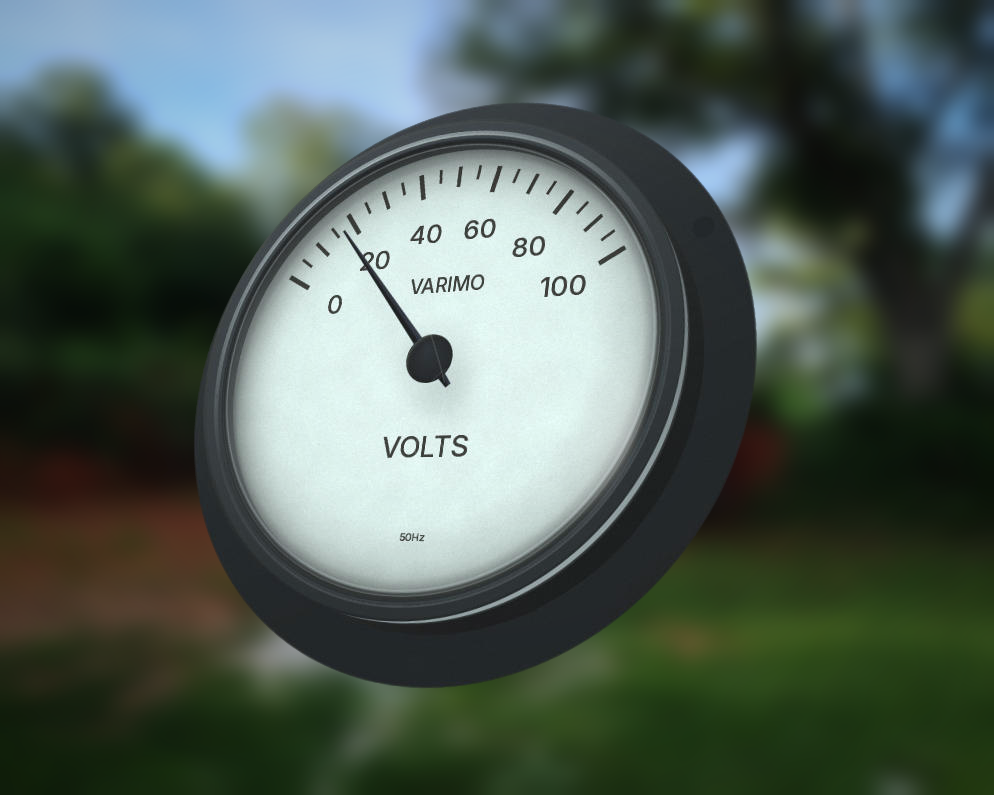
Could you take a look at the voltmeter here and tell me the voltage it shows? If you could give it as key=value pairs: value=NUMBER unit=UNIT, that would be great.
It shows value=17.5 unit=V
